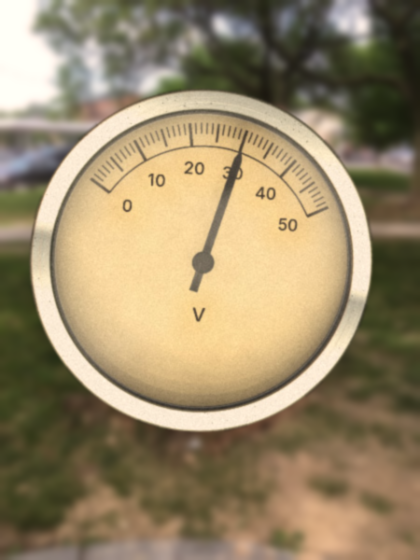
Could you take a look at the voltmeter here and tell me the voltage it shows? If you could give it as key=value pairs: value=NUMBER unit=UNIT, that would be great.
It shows value=30 unit=V
